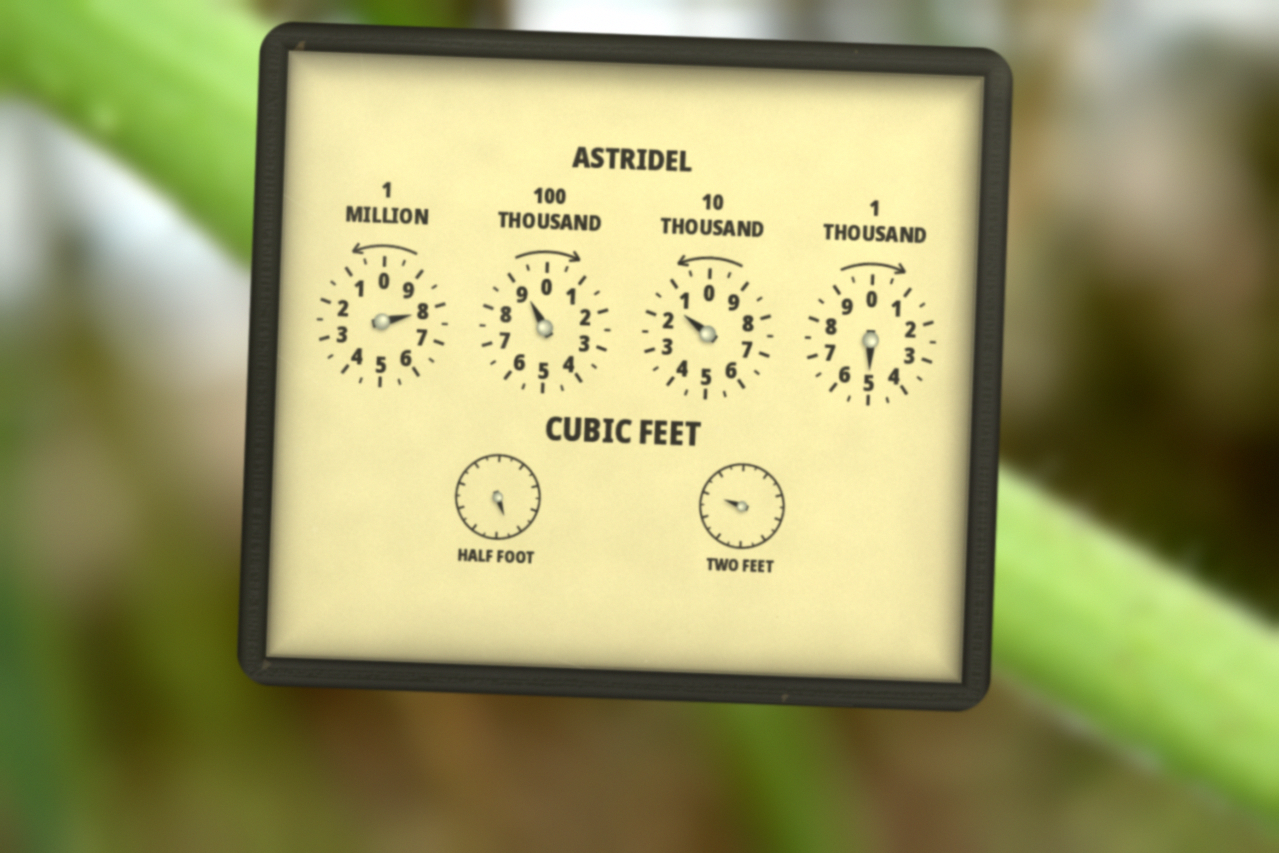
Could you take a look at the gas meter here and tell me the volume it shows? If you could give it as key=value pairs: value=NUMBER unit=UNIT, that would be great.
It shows value=791500 unit=ft³
